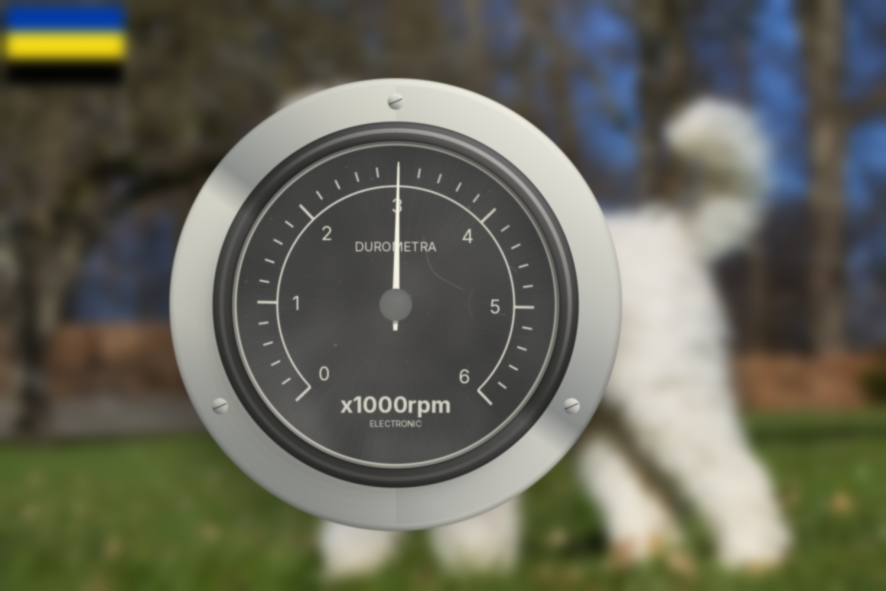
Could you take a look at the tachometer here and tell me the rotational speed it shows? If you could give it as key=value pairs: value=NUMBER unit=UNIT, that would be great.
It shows value=3000 unit=rpm
